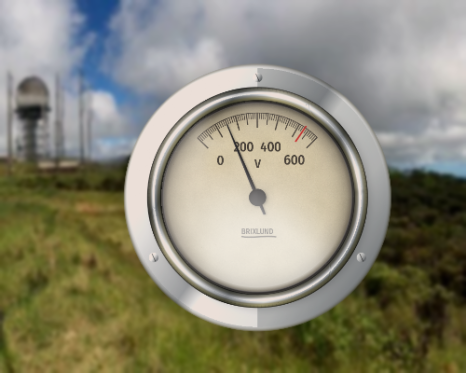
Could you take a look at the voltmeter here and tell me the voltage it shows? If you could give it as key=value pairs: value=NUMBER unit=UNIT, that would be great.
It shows value=150 unit=V
